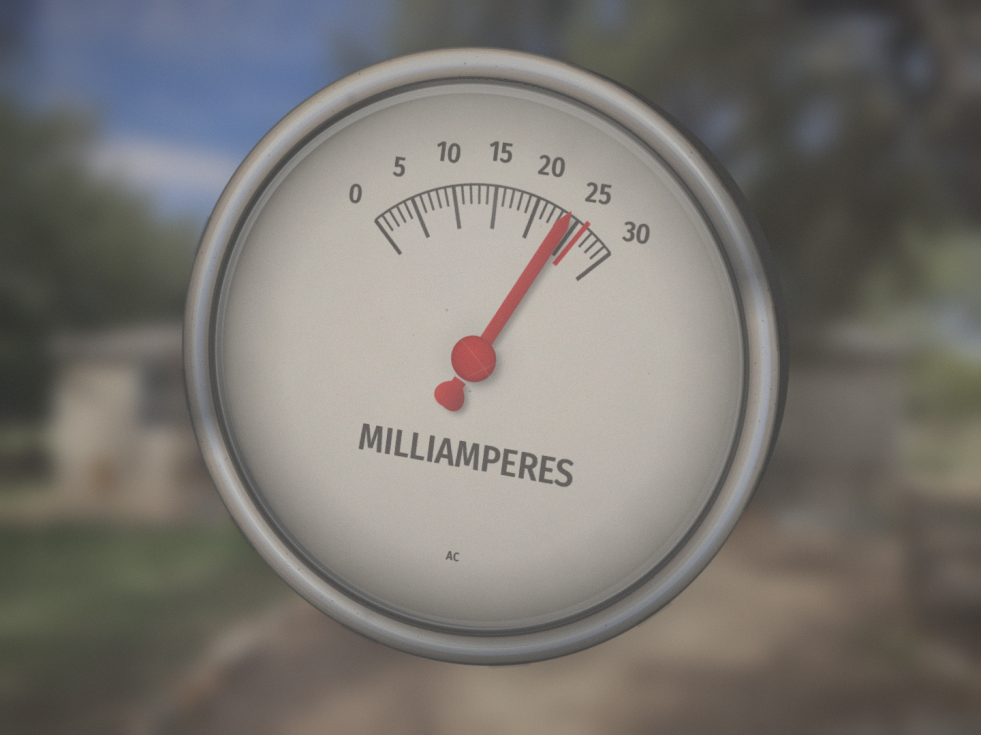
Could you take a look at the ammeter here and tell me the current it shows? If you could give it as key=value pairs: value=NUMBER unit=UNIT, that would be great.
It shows value=24 unit=mA
